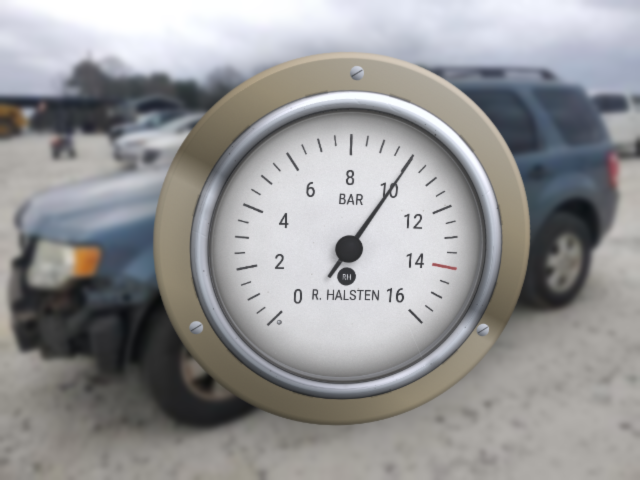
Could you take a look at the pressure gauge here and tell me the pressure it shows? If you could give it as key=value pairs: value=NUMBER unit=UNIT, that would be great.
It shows value=10 unit=bar
